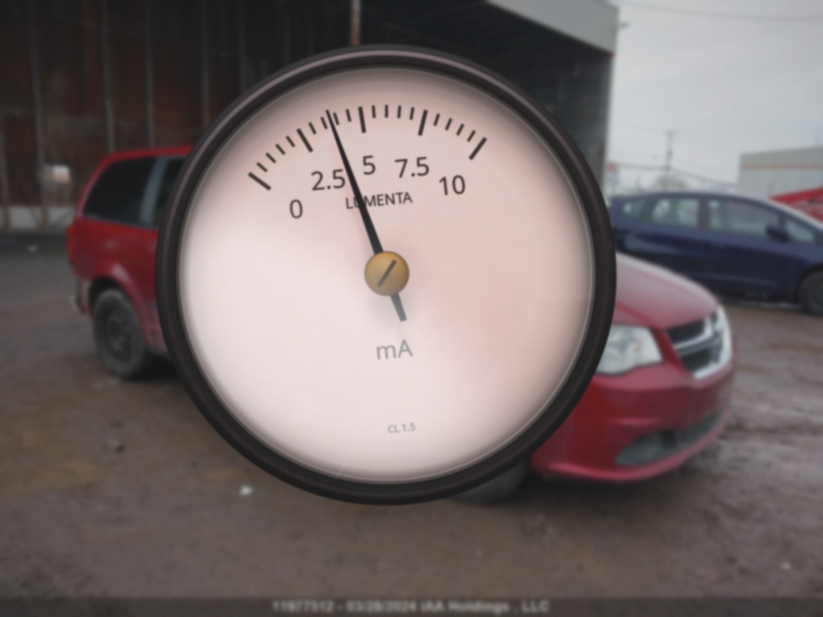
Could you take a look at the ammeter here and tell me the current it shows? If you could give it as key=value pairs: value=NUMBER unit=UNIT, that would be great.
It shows value=3.75 unit=mA
